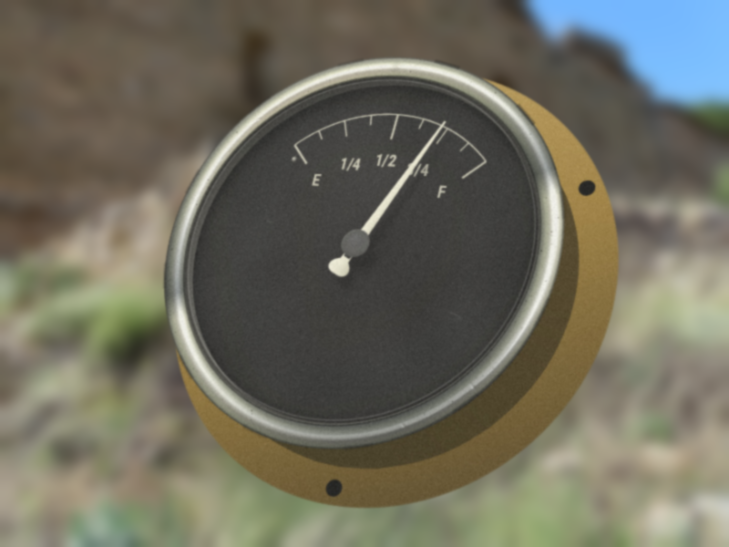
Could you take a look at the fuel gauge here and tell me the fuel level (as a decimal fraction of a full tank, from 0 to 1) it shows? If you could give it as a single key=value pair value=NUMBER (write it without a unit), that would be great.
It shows value=0.75
